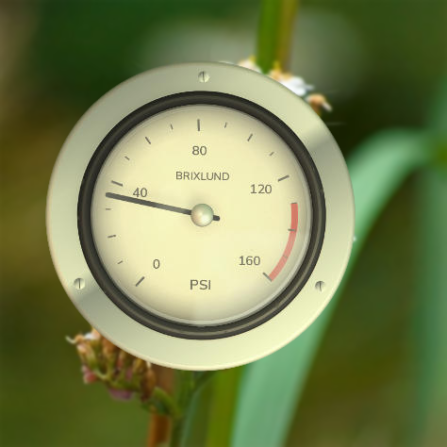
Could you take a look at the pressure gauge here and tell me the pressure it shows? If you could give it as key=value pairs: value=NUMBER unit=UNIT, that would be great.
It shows value=35 unit=psi
